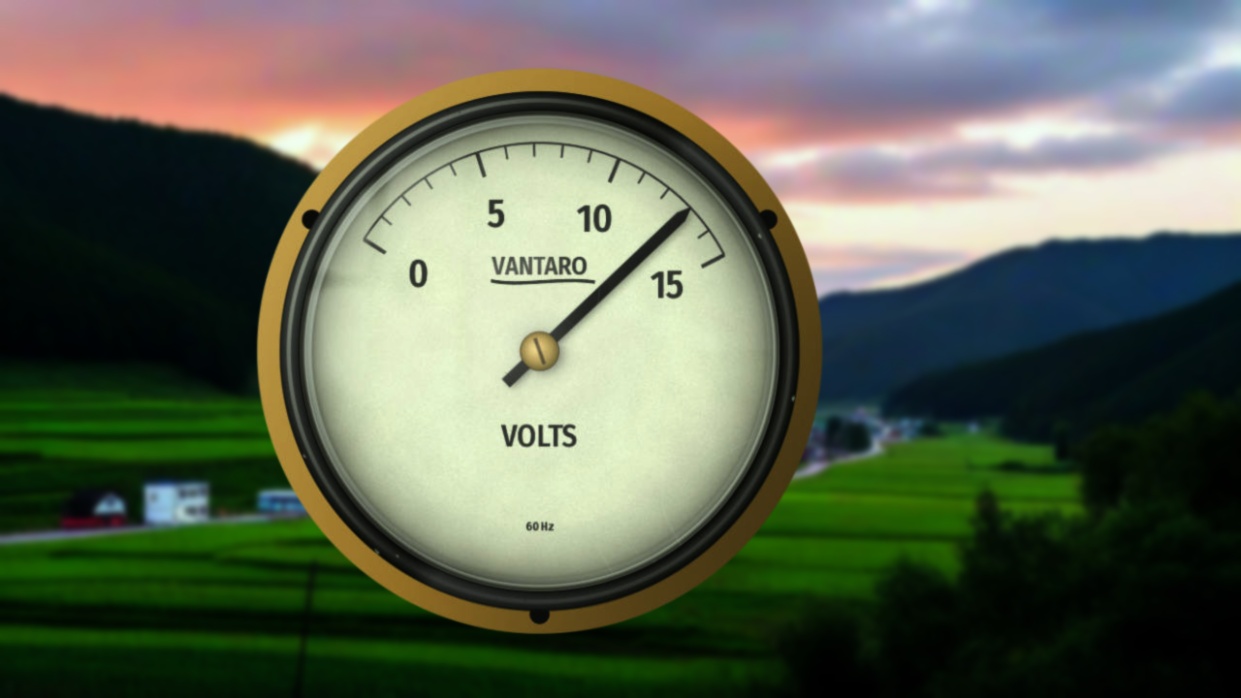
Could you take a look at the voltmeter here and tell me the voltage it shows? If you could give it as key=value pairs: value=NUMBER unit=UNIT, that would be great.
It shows value=13 unit=V
